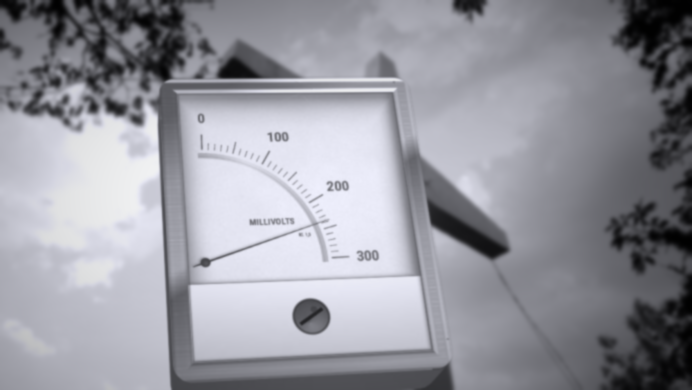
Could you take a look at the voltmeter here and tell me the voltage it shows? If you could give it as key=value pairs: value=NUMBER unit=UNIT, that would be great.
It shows value=240 unit=mV
